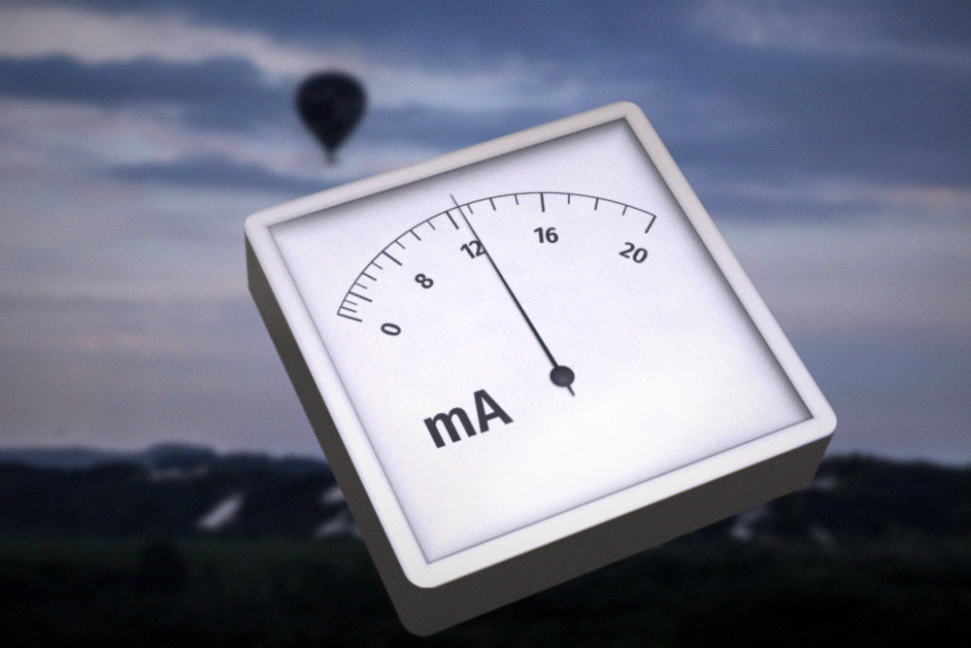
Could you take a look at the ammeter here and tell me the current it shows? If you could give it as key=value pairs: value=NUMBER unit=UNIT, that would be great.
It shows value=12.5 unit=mA
